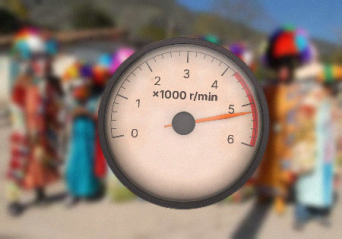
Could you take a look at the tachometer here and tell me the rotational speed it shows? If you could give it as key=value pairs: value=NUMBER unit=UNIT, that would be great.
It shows value=5200 unit=rpm
